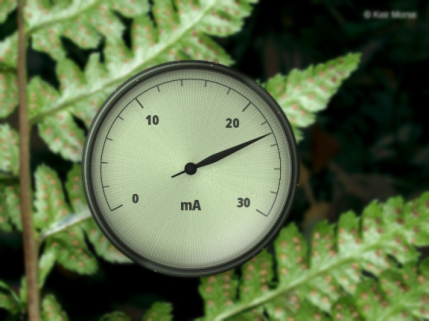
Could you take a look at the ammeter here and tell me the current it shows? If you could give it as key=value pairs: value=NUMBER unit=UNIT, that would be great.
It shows value=23 unit=mA
